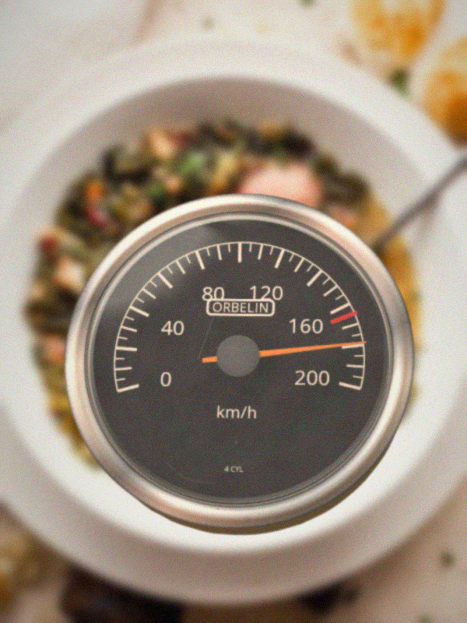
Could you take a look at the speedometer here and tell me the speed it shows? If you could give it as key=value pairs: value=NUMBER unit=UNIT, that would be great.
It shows value=180 unit=km/h
